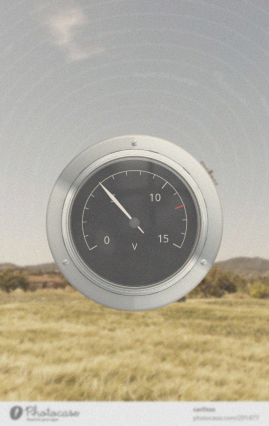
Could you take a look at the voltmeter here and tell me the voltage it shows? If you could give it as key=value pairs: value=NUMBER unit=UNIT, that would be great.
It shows value=5 unit=V
